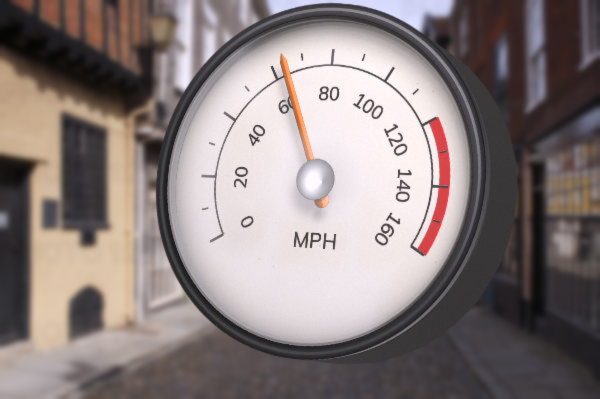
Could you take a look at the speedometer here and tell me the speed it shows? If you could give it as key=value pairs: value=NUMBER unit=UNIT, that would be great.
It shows value=65 unit=mph
